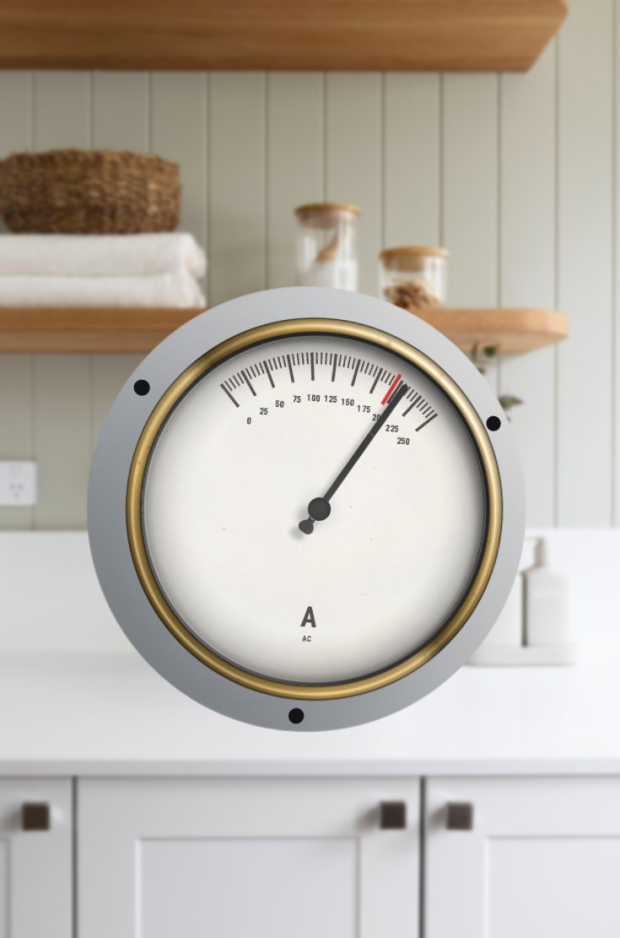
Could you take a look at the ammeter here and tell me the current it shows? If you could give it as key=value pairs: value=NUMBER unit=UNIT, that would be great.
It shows value=205 unit=A
